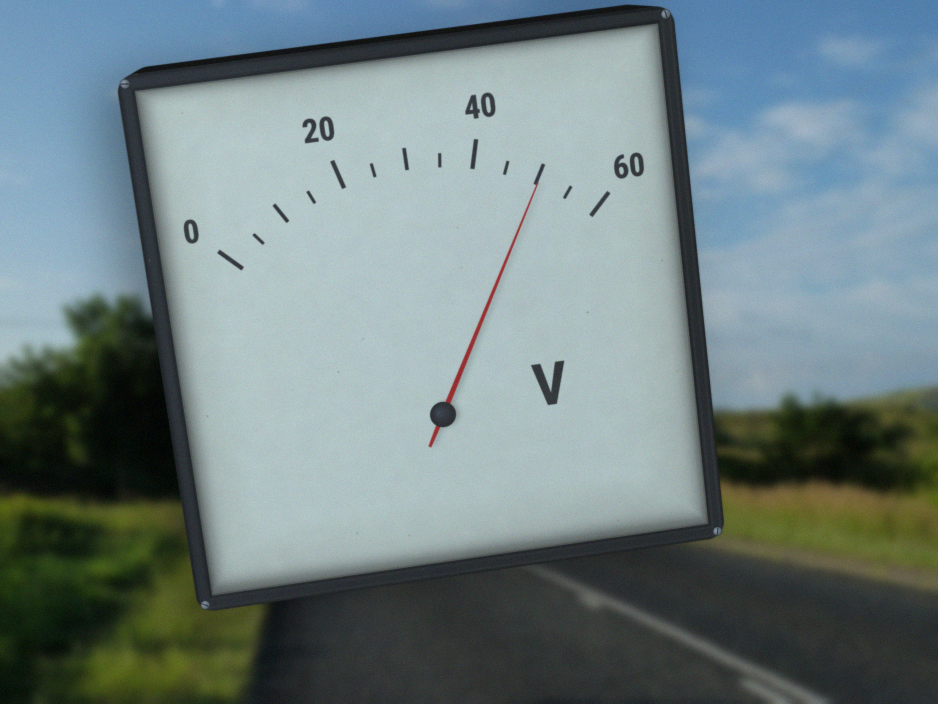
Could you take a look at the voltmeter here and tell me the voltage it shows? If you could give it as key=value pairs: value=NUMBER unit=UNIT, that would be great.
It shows value=50 unit=V
